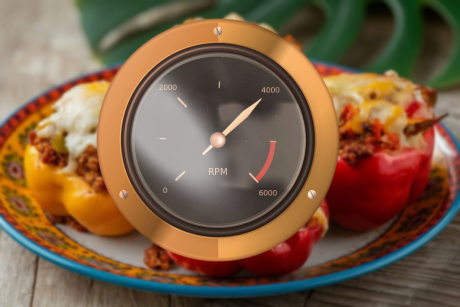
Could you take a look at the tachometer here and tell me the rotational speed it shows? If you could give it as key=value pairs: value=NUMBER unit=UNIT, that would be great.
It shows value=4000 unit=rpm
